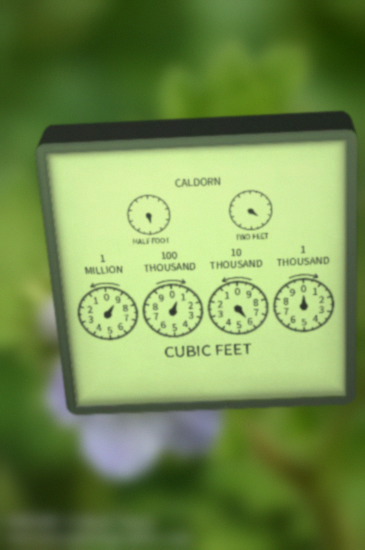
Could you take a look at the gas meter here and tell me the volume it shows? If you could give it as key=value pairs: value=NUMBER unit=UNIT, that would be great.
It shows value=906000 unit=ft³
